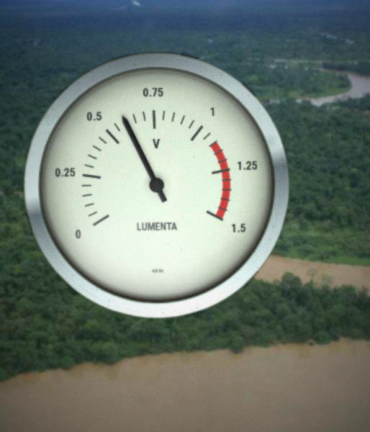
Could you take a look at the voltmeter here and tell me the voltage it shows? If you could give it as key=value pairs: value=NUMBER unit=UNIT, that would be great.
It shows value=0.6 unit=V
